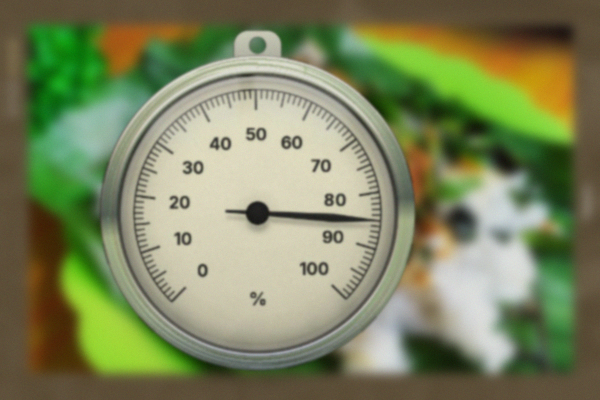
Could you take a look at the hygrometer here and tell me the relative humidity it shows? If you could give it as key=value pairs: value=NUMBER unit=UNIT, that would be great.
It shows value=85 unit=%
